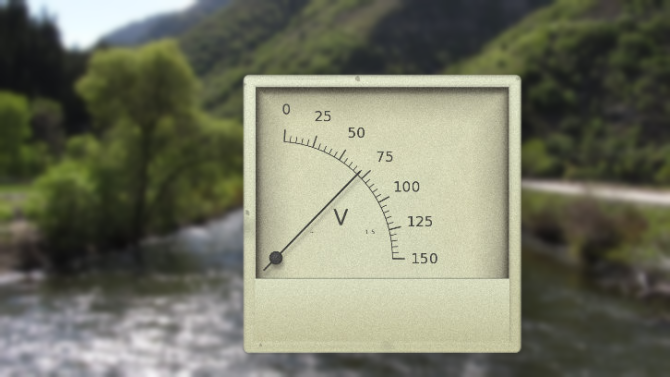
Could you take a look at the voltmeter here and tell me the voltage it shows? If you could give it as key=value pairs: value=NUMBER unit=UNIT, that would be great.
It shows value=70 unit=V
